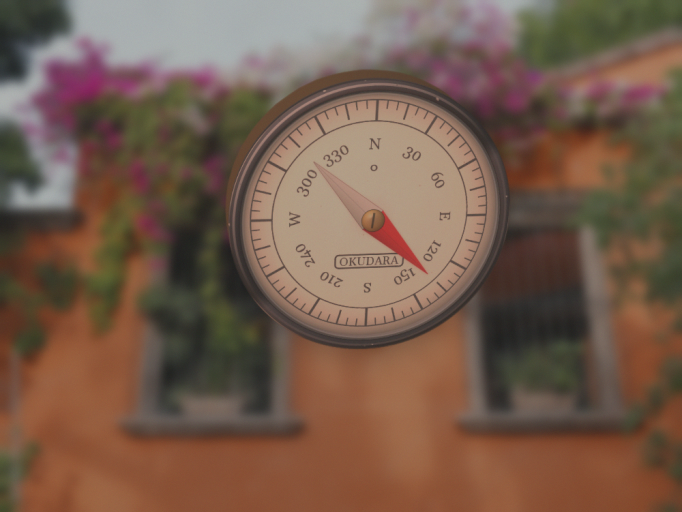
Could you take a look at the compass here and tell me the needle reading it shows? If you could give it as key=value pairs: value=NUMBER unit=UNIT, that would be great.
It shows value=135 unit=°
